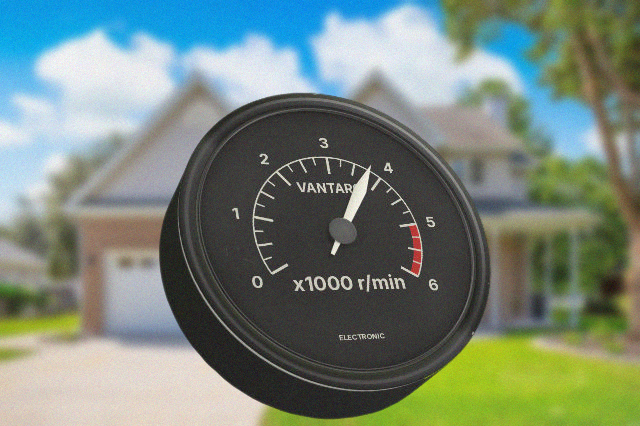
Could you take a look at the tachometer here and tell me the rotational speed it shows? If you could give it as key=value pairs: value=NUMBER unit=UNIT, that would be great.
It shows value=3750 unit=rpm
